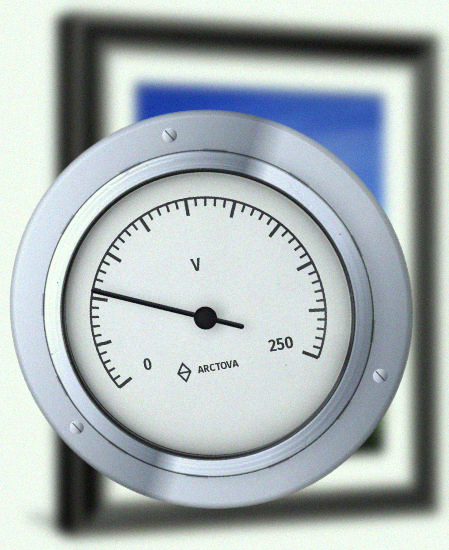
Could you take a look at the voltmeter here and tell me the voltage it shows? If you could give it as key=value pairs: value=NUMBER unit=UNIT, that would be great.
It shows value=55 unit=V
